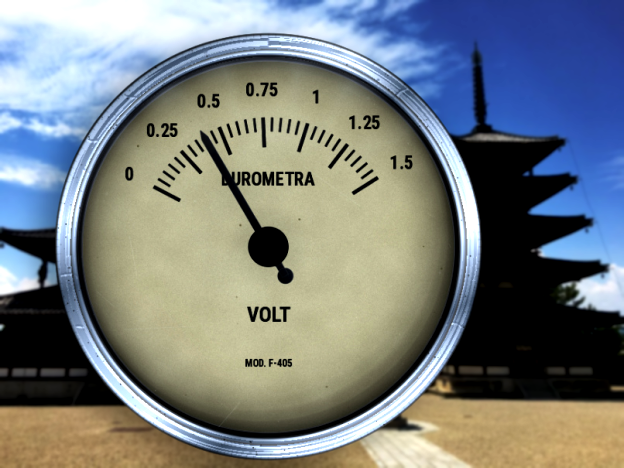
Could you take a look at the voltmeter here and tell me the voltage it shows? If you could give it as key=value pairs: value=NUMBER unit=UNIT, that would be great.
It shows value=0.4 unit=V
